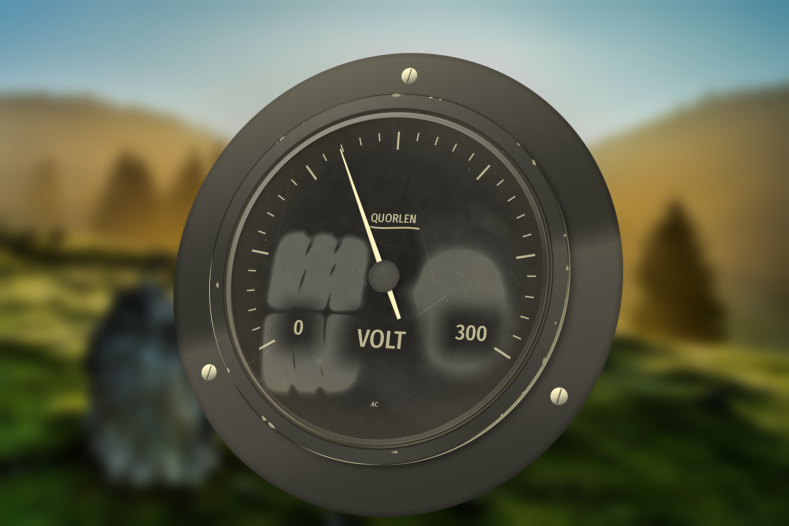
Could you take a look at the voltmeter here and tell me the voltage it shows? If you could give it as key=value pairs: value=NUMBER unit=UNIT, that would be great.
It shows value=120 unit=V
